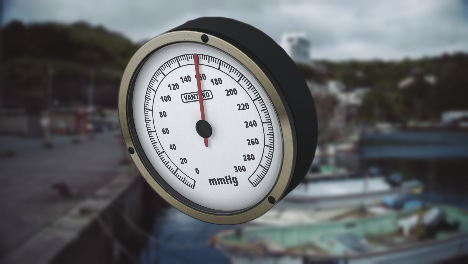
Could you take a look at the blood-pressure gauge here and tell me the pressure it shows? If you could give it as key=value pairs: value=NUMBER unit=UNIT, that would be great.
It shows value=160 unit=mmHg
